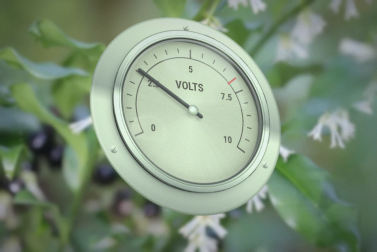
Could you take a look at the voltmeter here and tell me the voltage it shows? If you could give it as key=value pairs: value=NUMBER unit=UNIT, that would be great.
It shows value=2.5 unit=V
